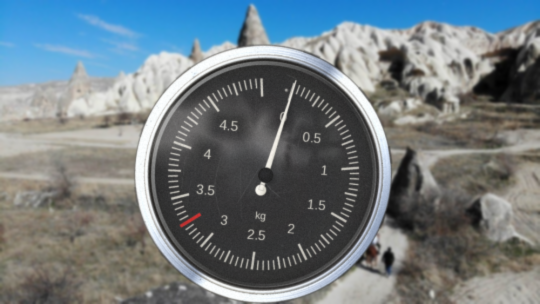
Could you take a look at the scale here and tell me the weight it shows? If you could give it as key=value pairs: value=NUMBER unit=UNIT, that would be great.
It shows value=0 unit=kg
